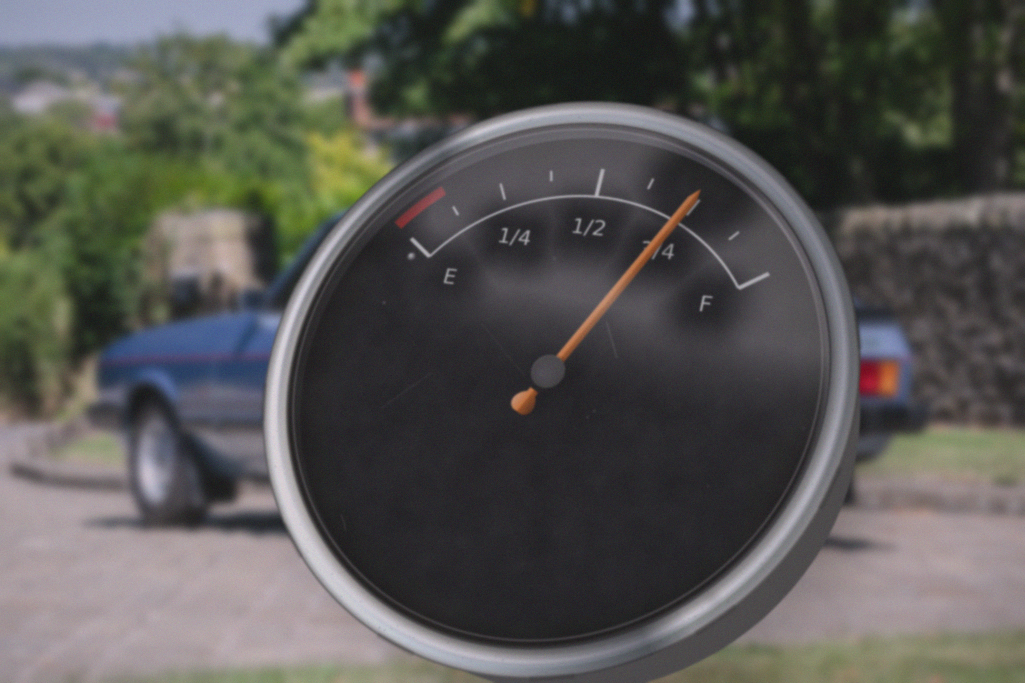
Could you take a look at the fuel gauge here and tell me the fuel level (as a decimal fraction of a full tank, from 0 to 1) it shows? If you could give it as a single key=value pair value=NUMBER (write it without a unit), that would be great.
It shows value=0.75
